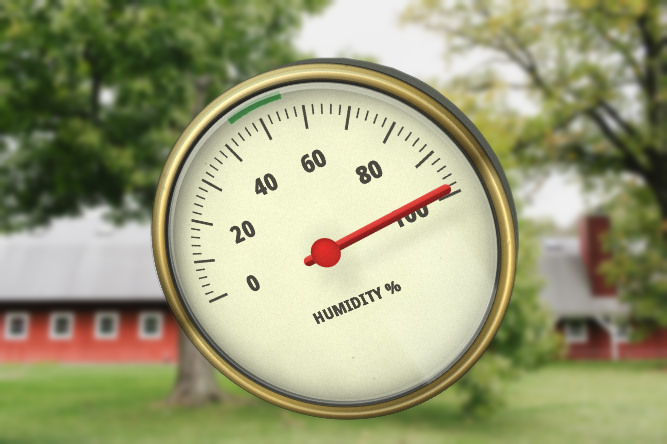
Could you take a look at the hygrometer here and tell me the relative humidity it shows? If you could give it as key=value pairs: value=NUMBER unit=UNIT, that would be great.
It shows value=98 unit=%
